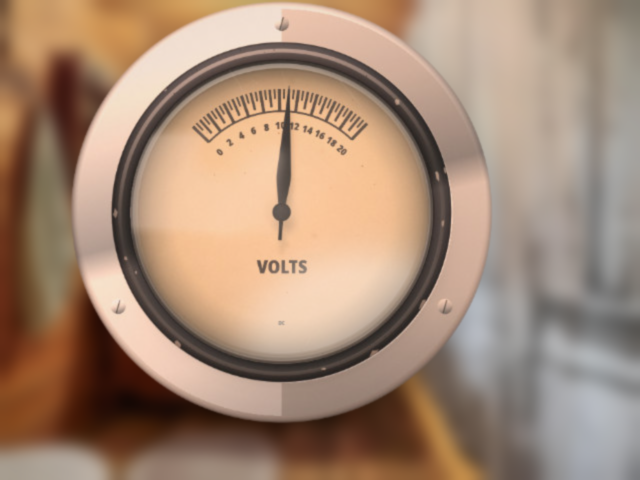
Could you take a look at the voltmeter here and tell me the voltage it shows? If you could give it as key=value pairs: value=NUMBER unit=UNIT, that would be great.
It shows value=11 unit=V
